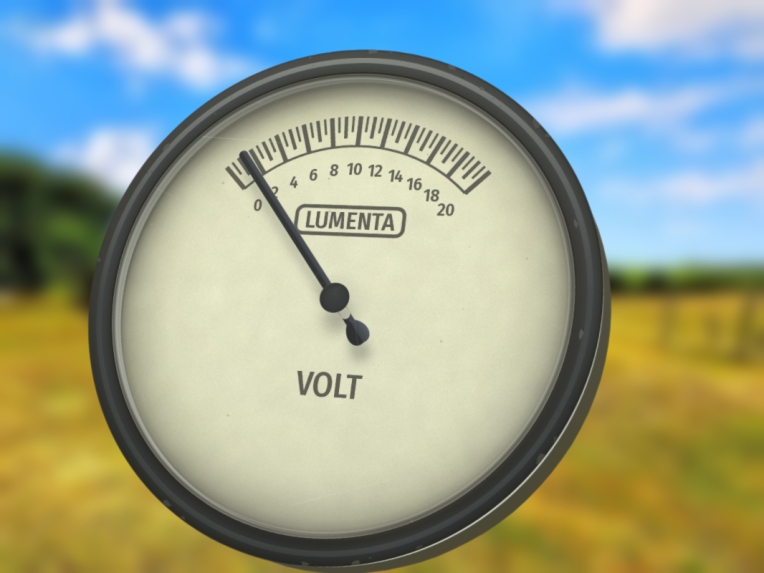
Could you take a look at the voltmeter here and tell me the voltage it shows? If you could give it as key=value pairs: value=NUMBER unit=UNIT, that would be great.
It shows value=1.5 unit=V
